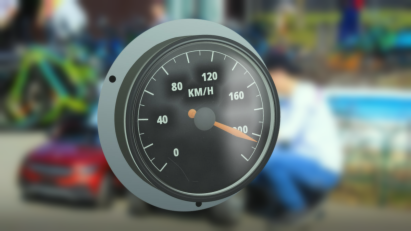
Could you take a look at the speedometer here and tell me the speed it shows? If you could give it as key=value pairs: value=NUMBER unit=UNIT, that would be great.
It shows value=205 unit=km/h
